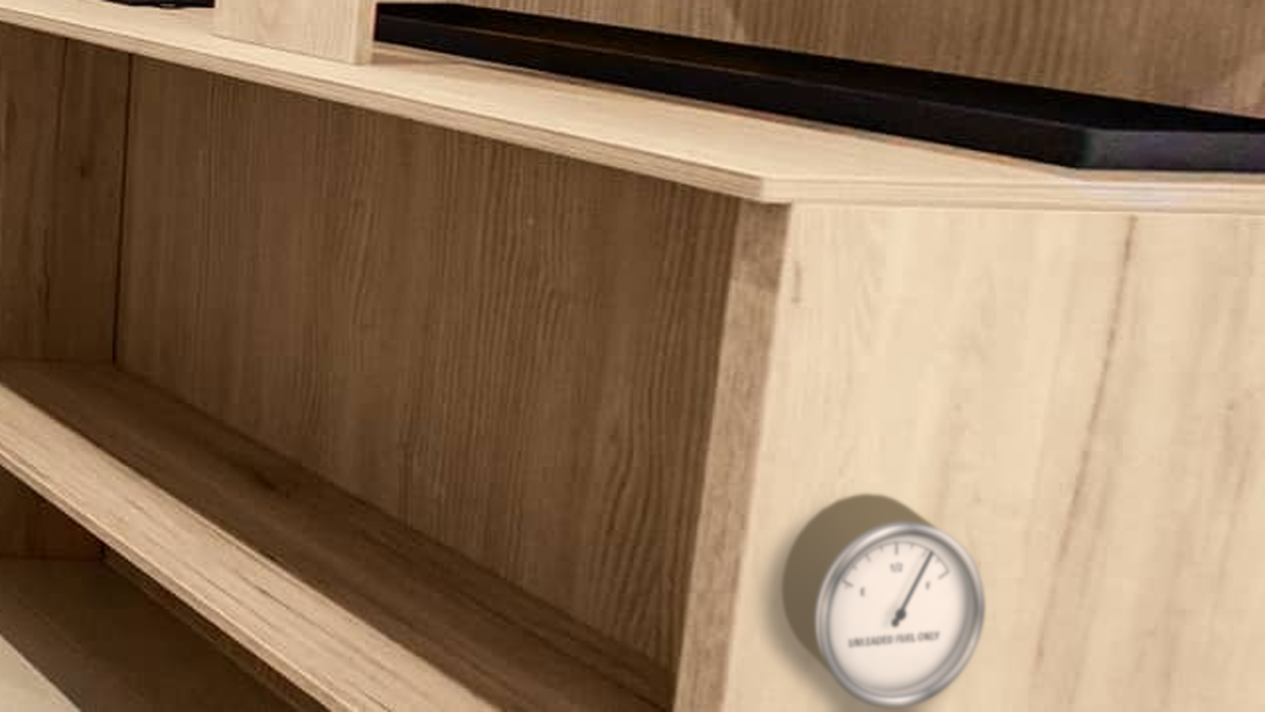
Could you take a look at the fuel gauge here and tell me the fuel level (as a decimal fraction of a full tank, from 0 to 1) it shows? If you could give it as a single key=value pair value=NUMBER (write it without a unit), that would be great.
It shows value=0.75
